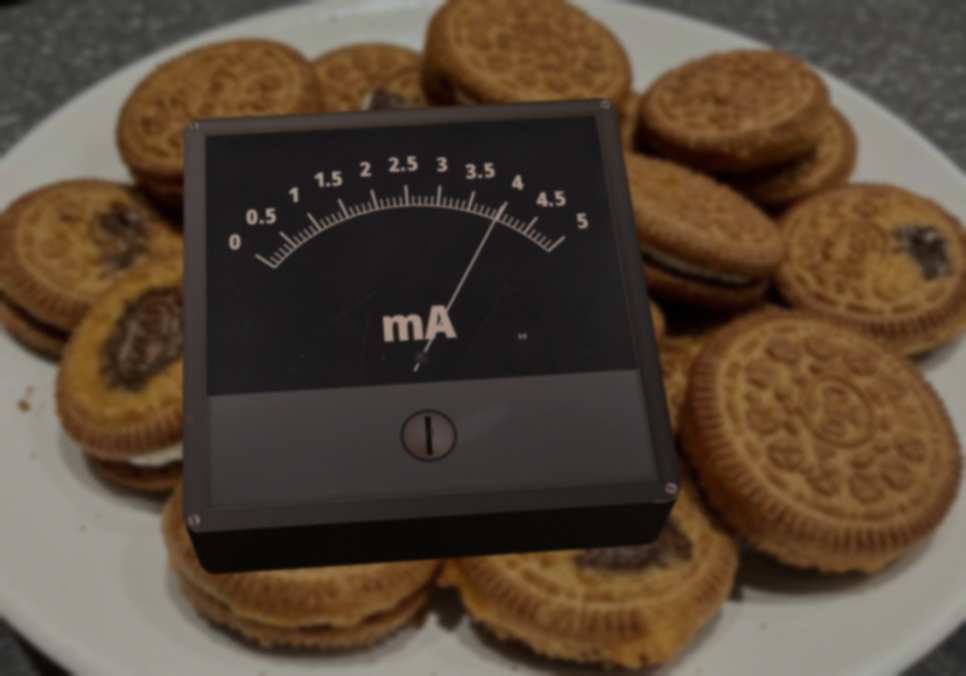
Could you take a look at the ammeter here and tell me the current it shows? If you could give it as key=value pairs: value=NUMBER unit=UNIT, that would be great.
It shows value=4 unit=mA
